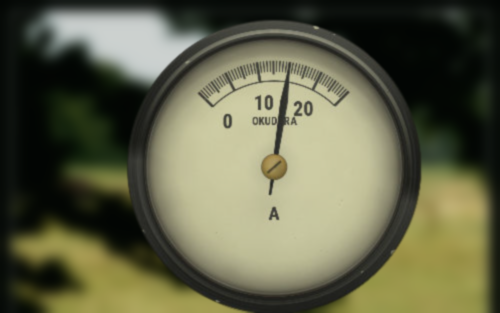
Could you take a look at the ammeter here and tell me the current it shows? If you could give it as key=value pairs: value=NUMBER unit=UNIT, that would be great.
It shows value=15 unit=A
